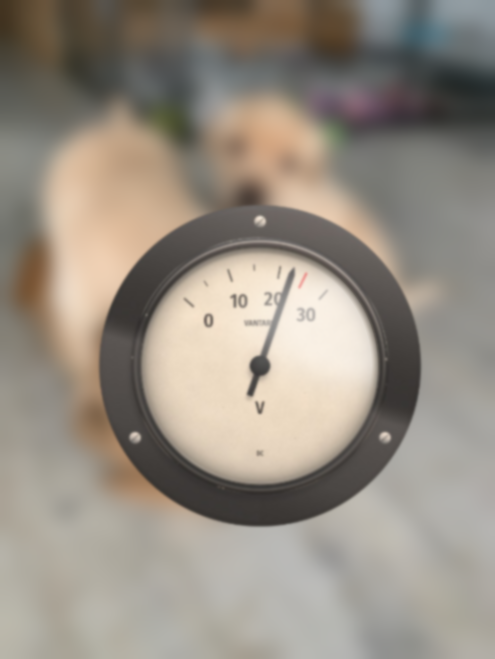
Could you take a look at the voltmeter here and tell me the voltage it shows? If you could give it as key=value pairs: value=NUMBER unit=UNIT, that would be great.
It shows value=22.5 unit=V
